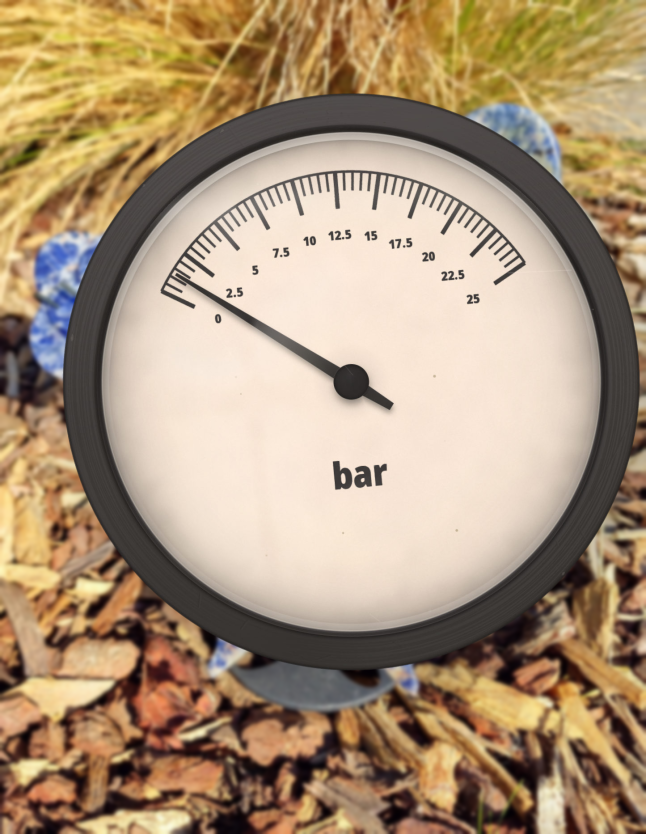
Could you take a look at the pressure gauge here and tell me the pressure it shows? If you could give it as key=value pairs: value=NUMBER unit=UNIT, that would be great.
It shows value=1.25 unit=bar
